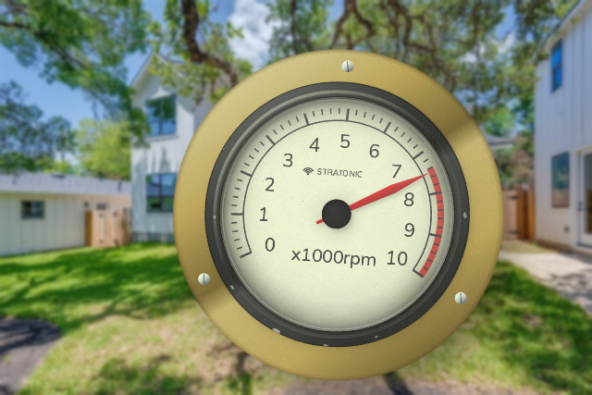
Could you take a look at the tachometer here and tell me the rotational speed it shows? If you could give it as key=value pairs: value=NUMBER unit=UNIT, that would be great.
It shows value=7500 unit=rpm
